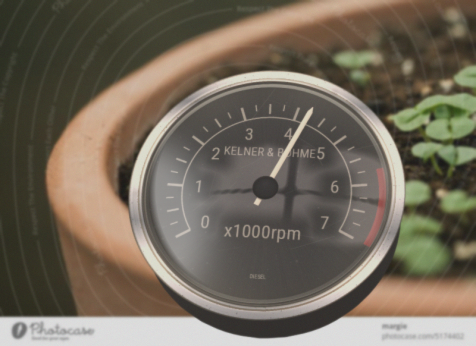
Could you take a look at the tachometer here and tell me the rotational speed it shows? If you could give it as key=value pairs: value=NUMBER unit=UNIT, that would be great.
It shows value=4250 unit=rpm
